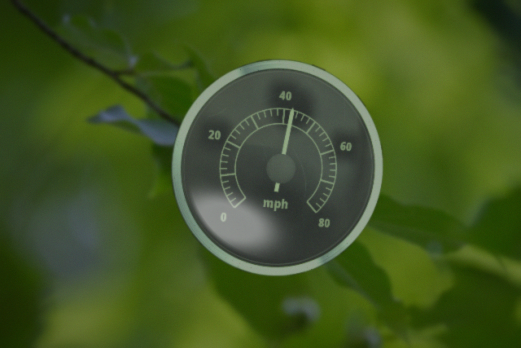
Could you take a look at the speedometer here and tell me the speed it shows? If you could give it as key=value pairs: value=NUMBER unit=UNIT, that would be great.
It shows value=42 unit=mph
